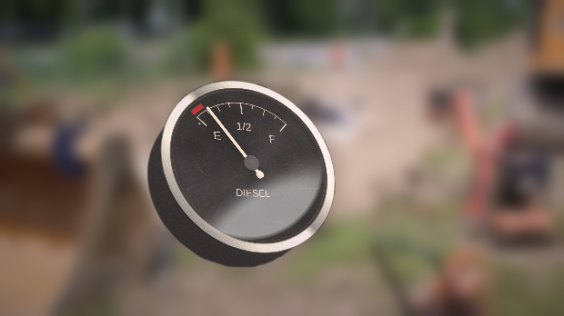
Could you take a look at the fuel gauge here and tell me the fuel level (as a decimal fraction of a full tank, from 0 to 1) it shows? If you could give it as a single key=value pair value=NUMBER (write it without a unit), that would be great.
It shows value=0.125
